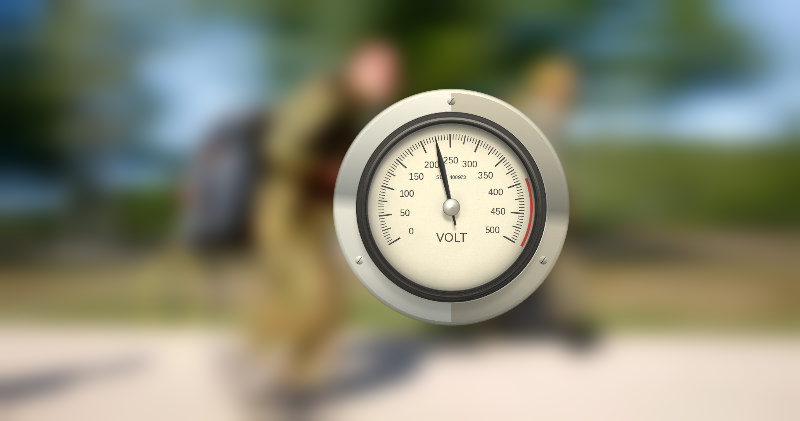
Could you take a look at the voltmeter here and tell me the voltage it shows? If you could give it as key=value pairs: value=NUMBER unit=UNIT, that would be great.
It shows value=225 unit=V
